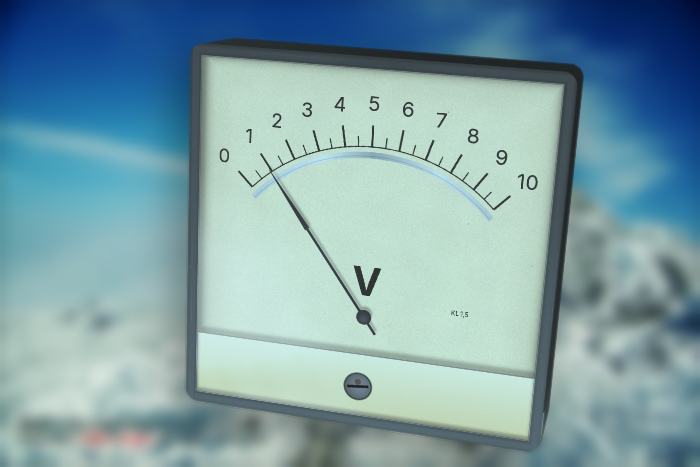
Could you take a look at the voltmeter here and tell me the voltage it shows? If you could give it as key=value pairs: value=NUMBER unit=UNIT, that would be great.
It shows value=1 unit=V
